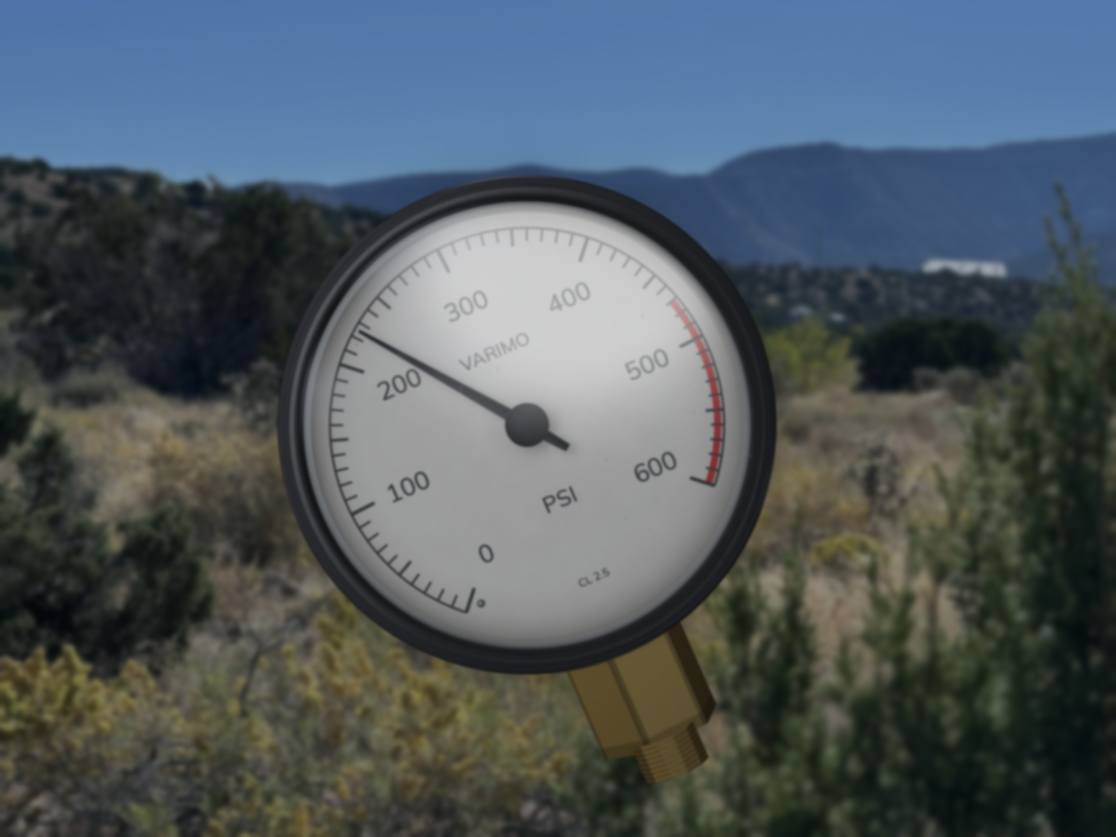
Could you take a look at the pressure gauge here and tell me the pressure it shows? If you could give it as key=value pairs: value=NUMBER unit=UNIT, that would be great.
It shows value=225 unit=psi
